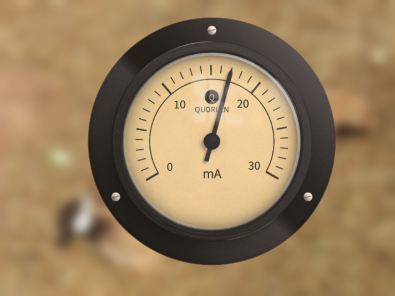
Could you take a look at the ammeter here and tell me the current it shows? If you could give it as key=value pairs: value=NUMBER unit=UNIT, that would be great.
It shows value=17 unit=mA
